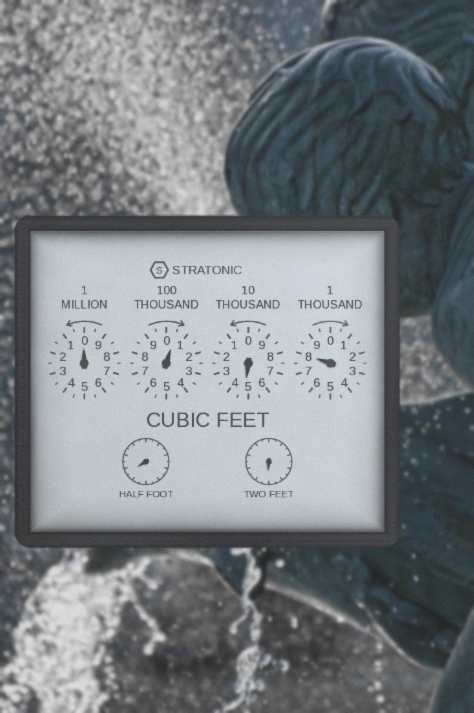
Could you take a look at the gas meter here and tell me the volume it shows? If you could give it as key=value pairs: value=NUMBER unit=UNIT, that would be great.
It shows value=4800 unit=ft³
